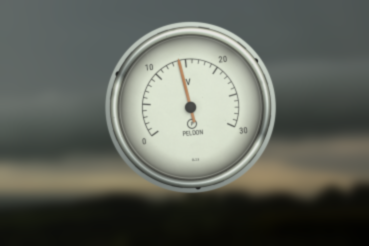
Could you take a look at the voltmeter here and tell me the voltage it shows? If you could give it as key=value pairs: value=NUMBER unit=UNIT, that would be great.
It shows value=14 unit=V
